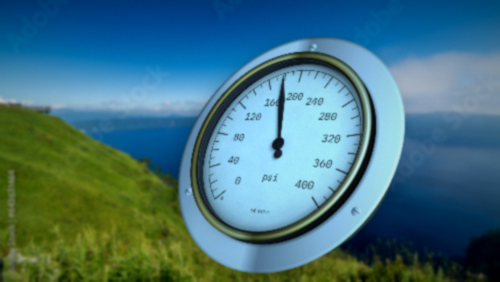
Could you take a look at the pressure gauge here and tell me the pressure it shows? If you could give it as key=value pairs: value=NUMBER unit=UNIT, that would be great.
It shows value=180 unit=psi
